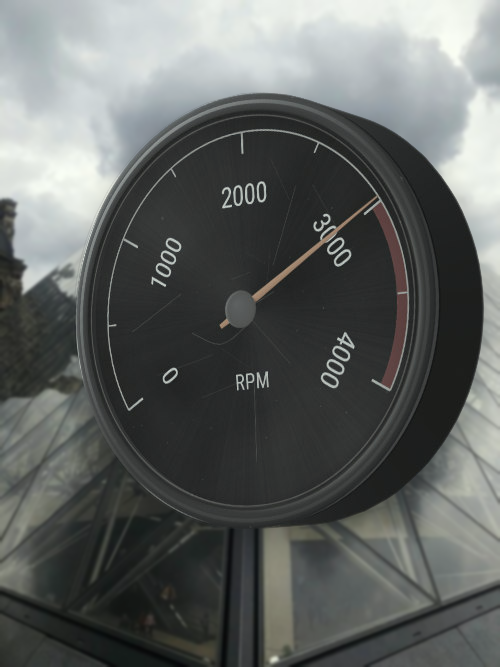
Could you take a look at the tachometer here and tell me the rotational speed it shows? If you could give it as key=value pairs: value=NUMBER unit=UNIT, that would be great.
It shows value=3000 unit=rpm
